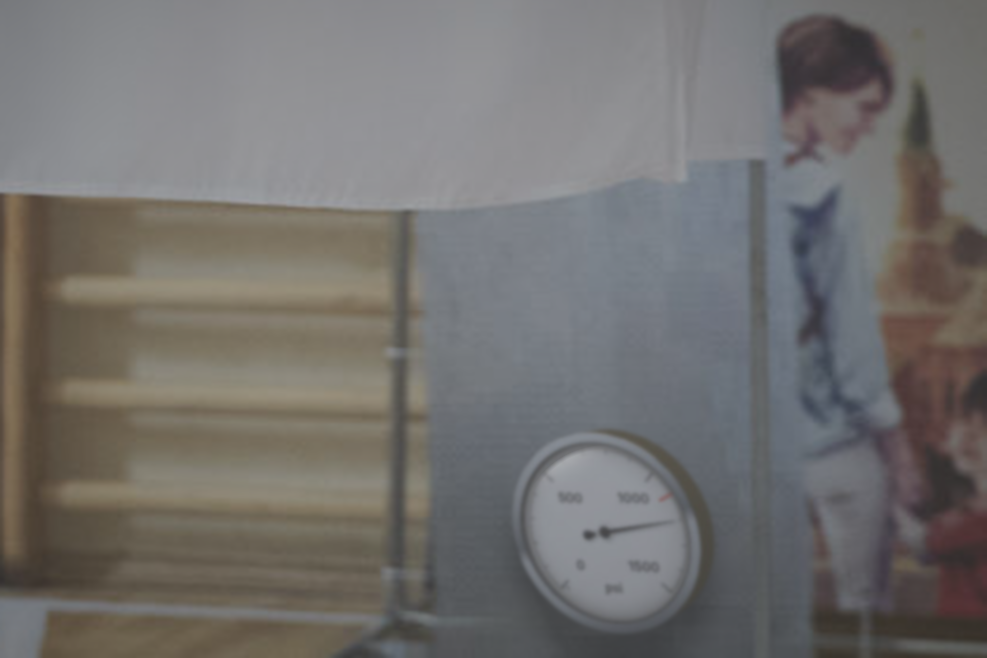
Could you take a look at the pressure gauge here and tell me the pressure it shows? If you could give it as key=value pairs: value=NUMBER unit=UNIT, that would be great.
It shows value=1200 unit=psi
